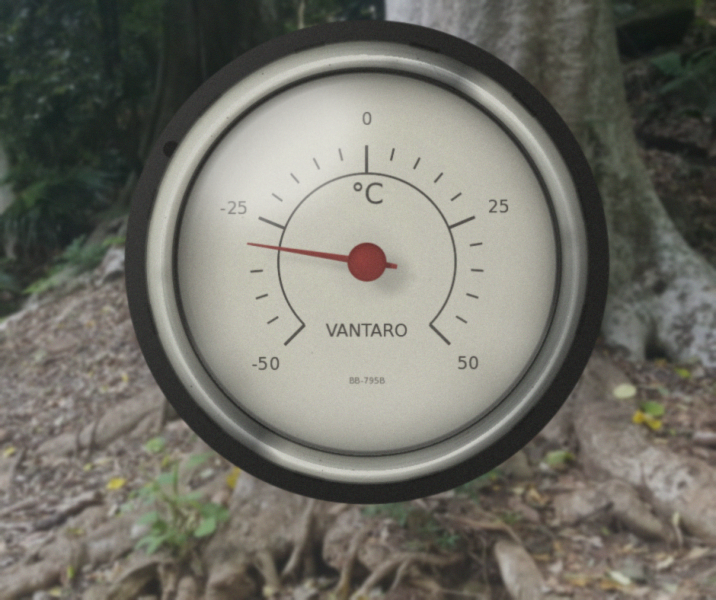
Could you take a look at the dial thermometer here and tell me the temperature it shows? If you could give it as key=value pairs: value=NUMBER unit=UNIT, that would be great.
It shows value=-30 unit=°C
